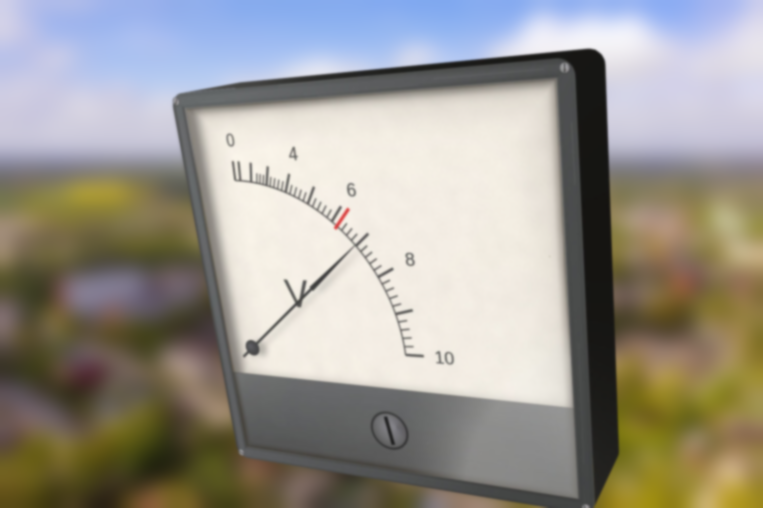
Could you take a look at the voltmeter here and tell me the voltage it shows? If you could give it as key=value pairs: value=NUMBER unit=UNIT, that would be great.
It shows value=7 unit=V
